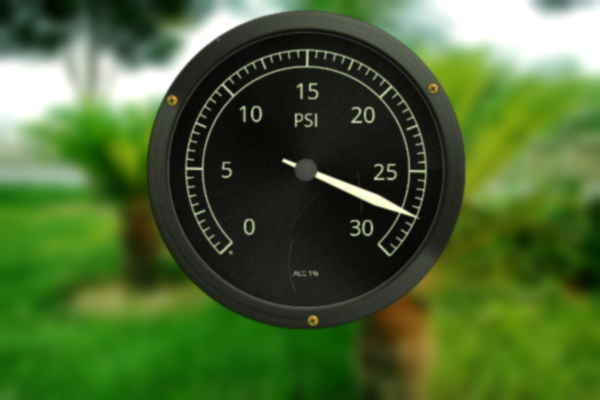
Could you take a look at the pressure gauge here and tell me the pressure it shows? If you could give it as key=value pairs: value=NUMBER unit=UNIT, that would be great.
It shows value=27.5 unit=psi
